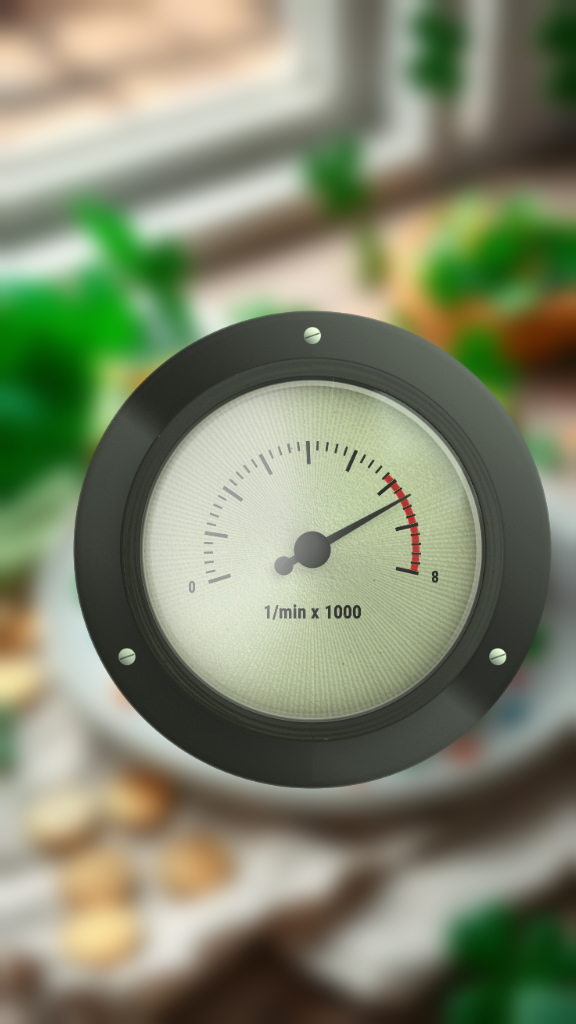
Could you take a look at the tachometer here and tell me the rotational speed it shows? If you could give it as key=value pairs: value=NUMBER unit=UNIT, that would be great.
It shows value=6400 unit=rpm
